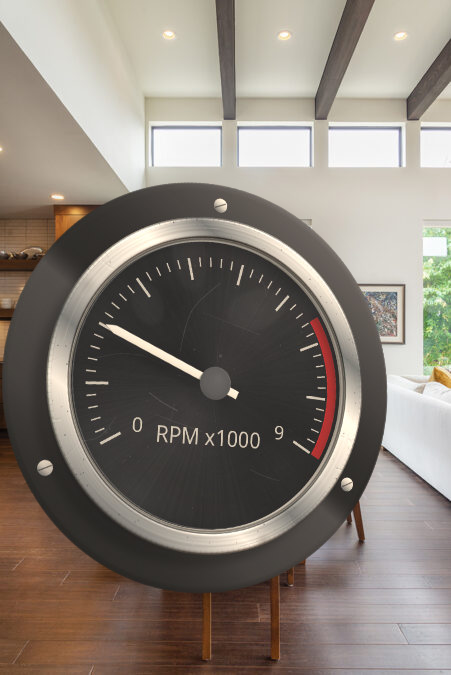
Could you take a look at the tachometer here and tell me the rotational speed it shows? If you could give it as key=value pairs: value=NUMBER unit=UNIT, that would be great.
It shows value=2000 unit=rpm
